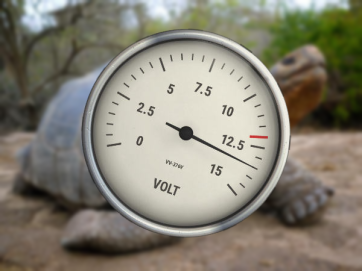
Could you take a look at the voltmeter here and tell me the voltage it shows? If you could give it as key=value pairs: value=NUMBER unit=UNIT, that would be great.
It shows value=13.5 unit=V
